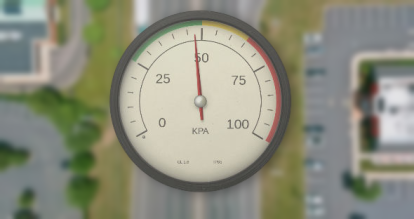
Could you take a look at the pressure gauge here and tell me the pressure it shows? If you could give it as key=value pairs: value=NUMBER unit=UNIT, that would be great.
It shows value=47.5 unit=kPa
